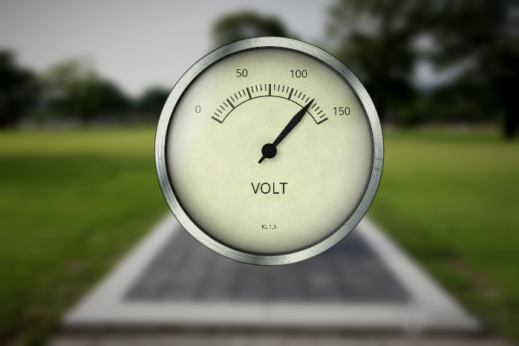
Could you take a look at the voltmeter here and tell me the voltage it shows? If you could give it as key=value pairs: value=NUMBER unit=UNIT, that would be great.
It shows value=125 unit=V
